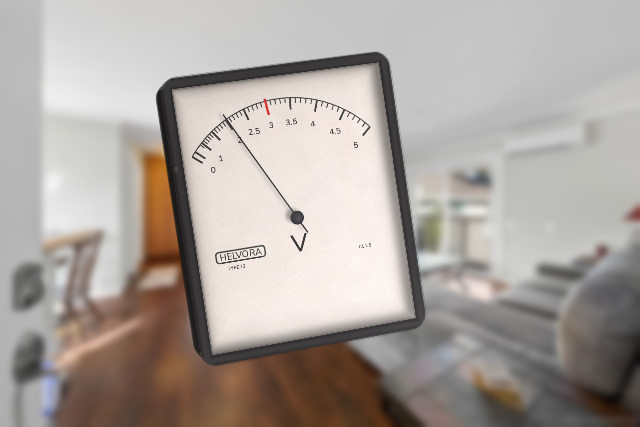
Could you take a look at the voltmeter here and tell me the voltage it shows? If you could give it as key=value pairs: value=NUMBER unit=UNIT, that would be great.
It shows value=2 unit=V
